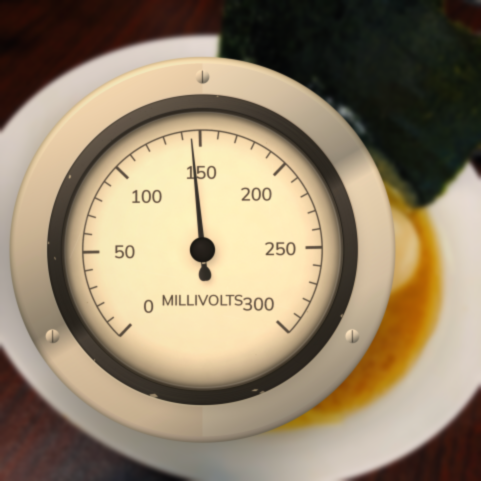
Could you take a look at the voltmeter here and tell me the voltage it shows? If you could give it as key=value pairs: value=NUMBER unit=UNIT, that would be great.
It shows value=145 unit=mV
